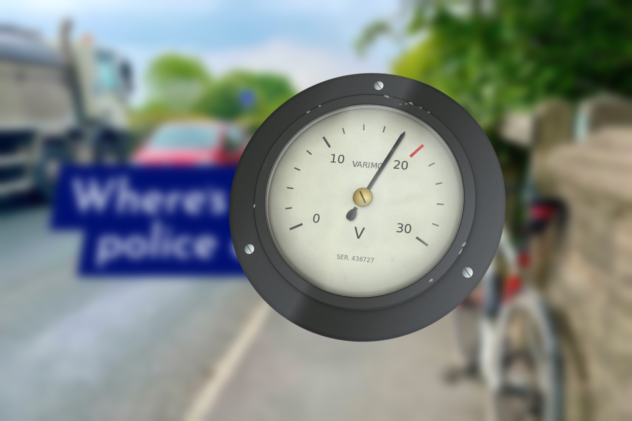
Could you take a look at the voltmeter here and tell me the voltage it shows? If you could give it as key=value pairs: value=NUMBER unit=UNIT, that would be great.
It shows value=18 unit=V
